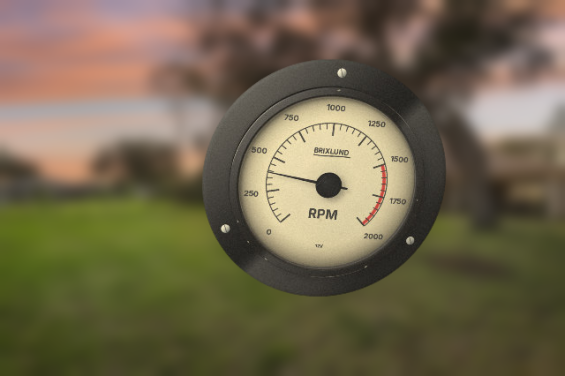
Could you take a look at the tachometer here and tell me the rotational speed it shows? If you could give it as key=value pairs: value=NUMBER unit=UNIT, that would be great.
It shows value=400 unit=rpm
